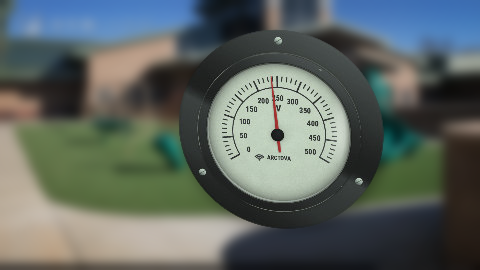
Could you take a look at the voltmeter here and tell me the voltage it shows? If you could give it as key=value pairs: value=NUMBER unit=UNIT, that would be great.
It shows value=240 unit=V
